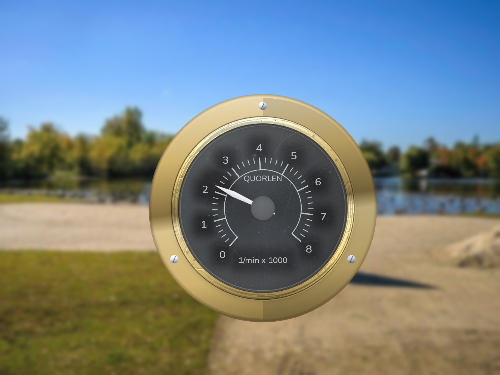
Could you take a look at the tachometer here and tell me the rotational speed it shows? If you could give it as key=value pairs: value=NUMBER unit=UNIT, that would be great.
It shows value=2200 unit=rpm
